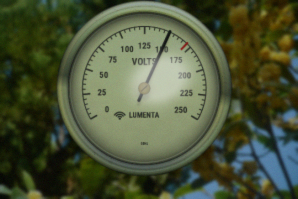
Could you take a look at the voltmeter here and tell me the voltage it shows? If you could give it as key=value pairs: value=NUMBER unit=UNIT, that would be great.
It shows value=150 unit=V
